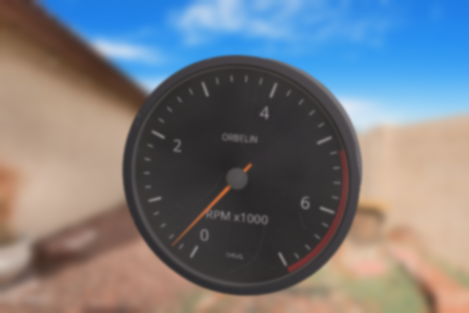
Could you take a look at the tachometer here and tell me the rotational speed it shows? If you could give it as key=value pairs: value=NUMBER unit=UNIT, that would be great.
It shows value=300 unit=rpm
